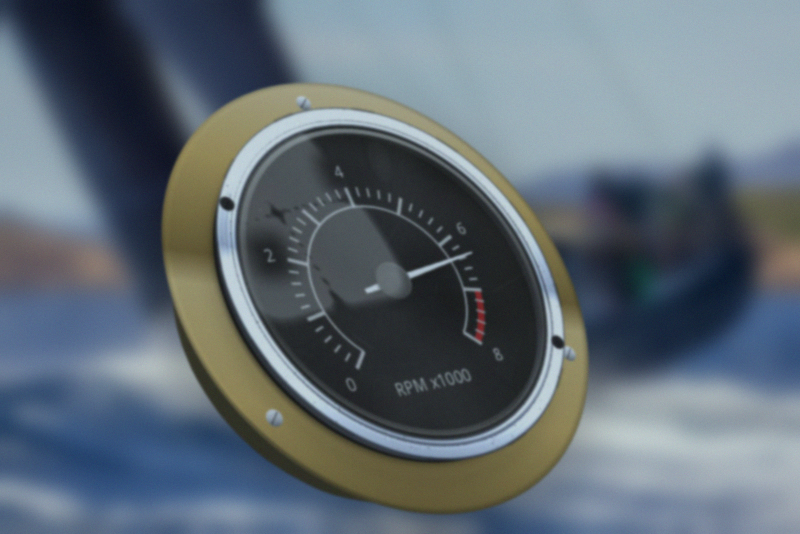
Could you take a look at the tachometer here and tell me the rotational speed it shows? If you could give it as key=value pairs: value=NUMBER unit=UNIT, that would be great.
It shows value=6400 unit=rpm
